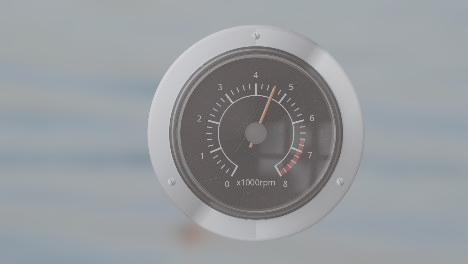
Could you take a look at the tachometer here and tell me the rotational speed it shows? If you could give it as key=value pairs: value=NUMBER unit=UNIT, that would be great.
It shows value=4600 unit=rpm
